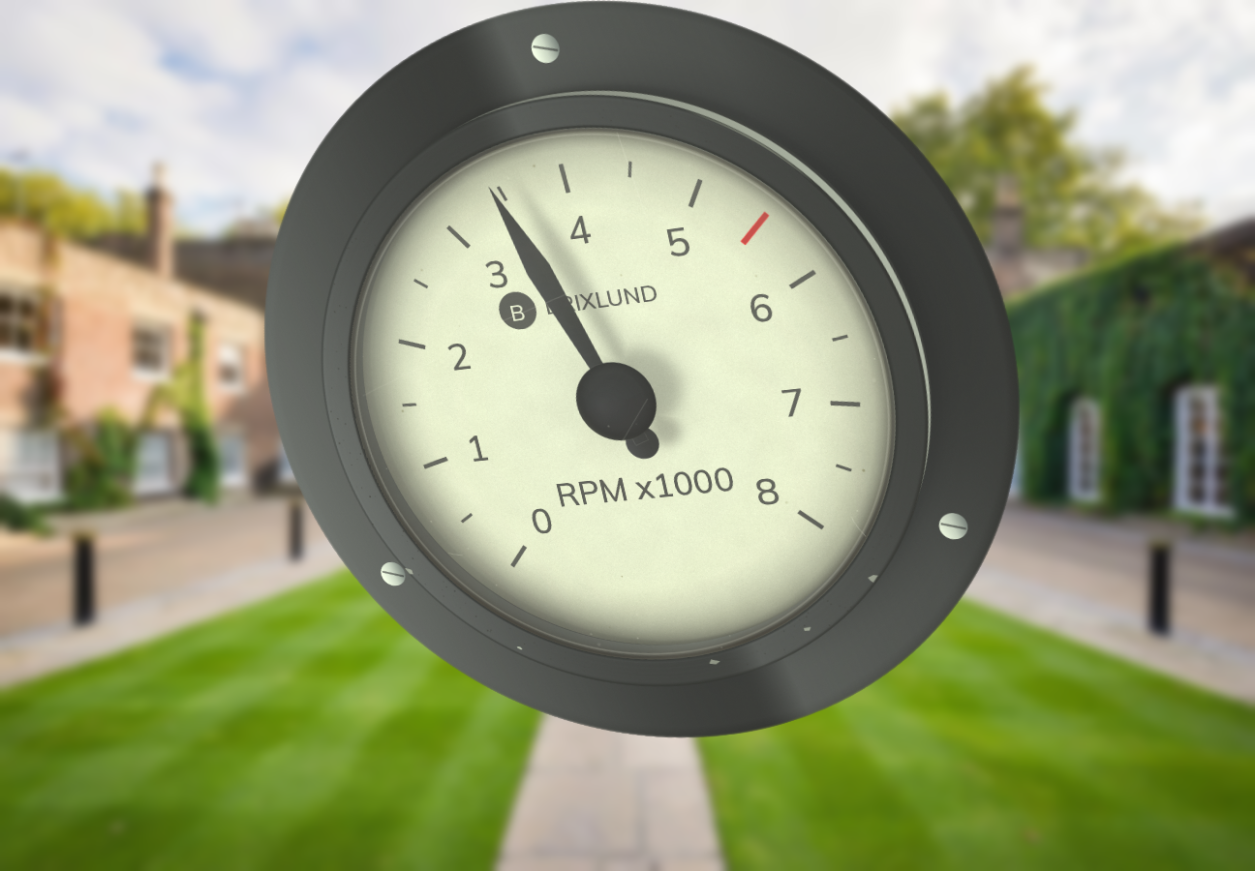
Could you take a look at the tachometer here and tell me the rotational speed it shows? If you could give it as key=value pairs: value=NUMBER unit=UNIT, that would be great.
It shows value=3500 unit=rpm
